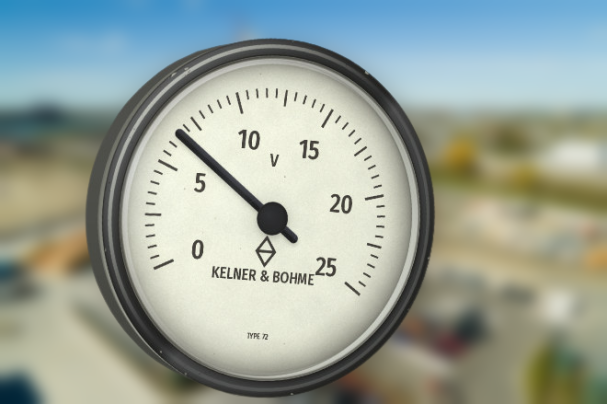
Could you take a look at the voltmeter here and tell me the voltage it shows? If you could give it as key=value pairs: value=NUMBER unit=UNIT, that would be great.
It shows value=6.5 unit=V
